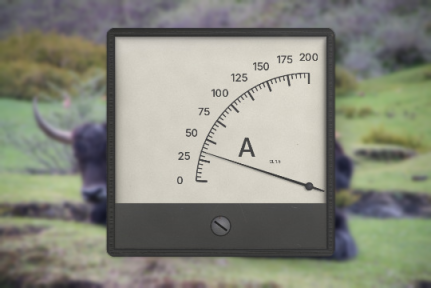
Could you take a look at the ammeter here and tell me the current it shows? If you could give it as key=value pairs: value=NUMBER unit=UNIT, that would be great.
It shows value=35 unit=A
